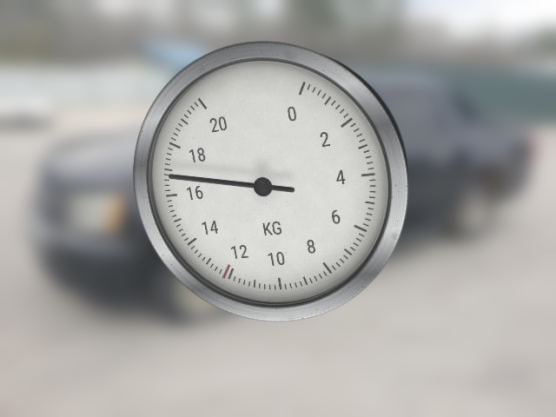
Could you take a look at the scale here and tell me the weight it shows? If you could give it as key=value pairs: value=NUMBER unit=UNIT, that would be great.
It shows value=16.8 unit=kg
